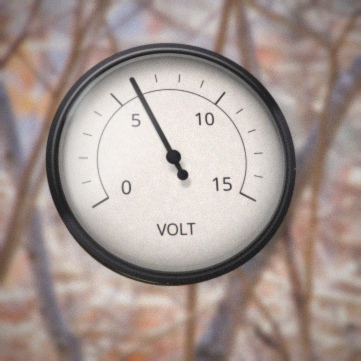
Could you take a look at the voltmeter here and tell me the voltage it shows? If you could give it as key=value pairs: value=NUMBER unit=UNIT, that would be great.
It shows value=6 unit=V
